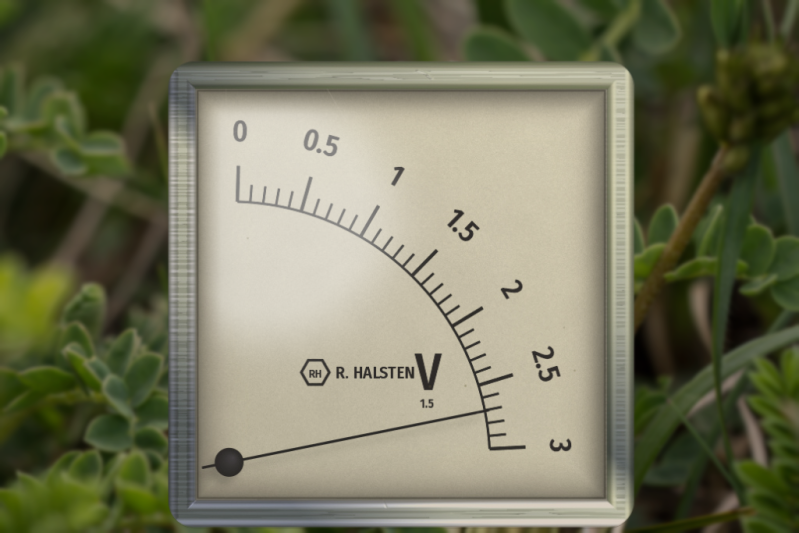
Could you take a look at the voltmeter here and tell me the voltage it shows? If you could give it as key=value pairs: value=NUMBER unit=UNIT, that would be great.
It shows value=2.7 unit=V
